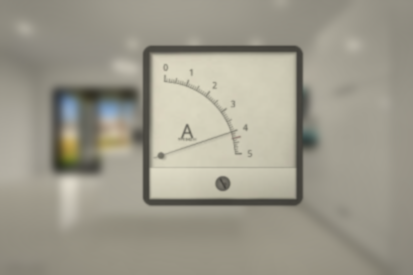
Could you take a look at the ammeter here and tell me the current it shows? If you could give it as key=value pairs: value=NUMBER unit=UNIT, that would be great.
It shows value=4 unit=A
